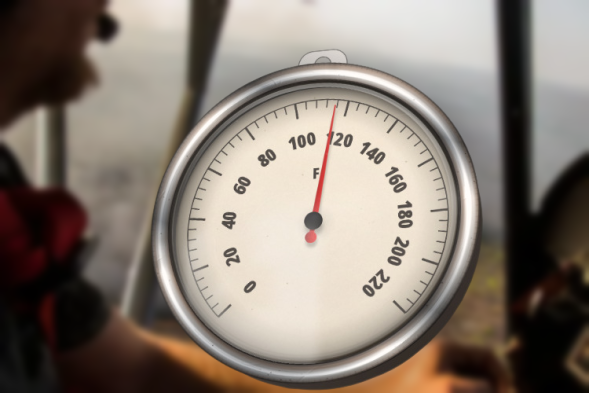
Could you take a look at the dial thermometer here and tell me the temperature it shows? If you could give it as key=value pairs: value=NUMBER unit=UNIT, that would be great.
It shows value=116 unit=°F
